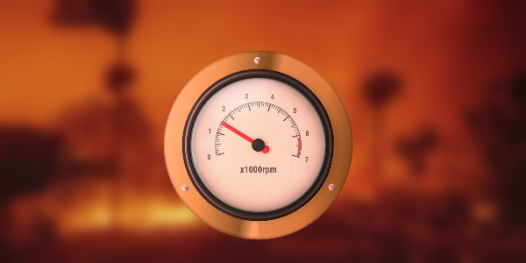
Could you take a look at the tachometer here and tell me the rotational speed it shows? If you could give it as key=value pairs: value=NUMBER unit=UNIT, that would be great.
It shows value=1500 unit=rpm
